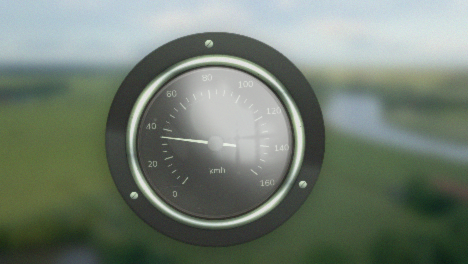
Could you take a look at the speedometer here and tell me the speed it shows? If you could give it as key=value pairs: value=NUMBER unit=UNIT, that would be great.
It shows value=35 unit=km/h
